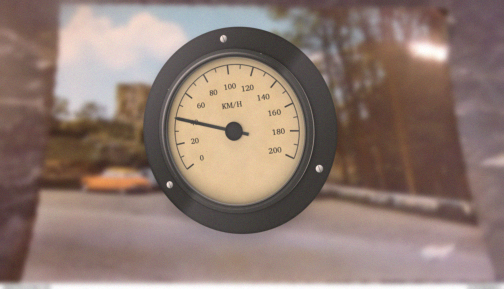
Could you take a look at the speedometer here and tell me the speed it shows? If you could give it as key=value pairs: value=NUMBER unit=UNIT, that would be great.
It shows value=40 unit=km/h
